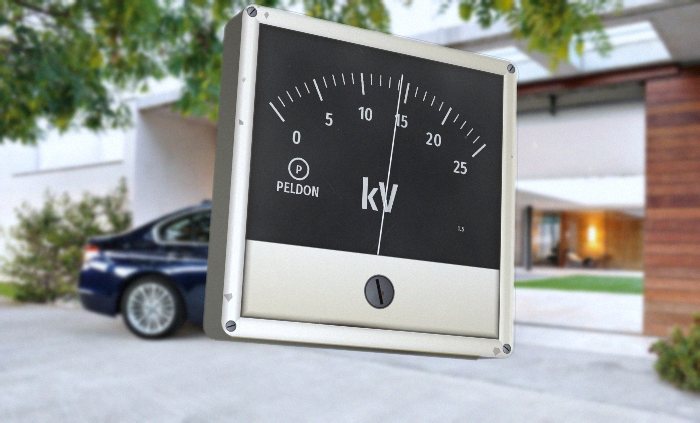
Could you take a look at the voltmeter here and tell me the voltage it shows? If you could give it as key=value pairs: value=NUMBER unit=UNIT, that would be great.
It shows value=14 unit=kV
